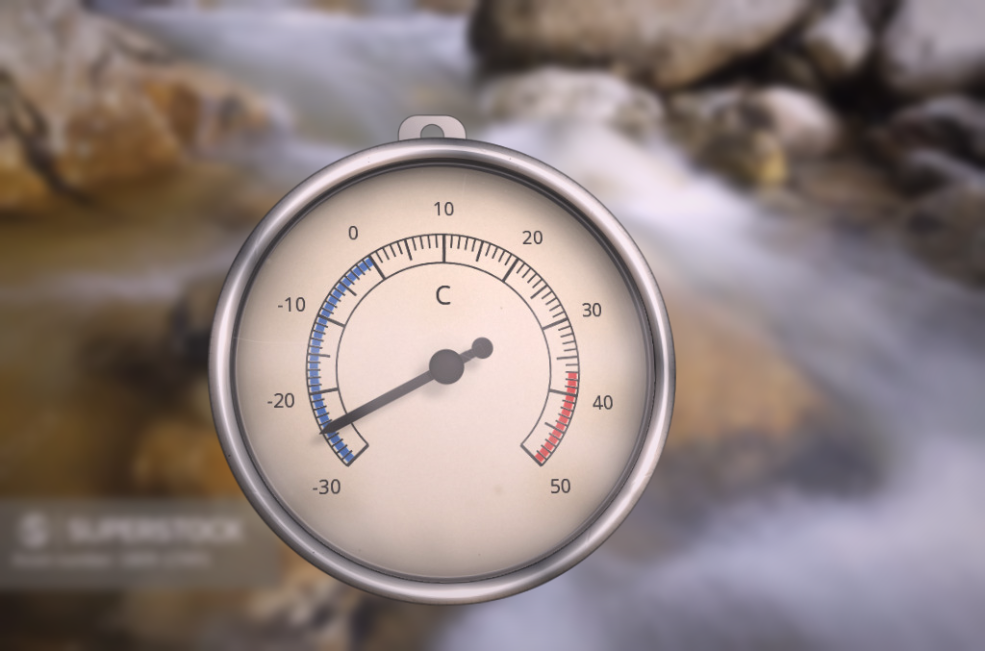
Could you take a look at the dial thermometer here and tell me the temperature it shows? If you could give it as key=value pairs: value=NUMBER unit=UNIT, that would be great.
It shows value=-25 unit=°C
